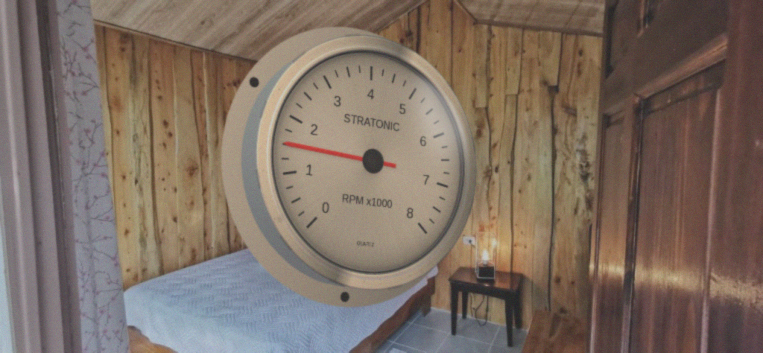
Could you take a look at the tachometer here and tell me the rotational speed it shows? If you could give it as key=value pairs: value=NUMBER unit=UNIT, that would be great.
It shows value=1500 unit=rpm
